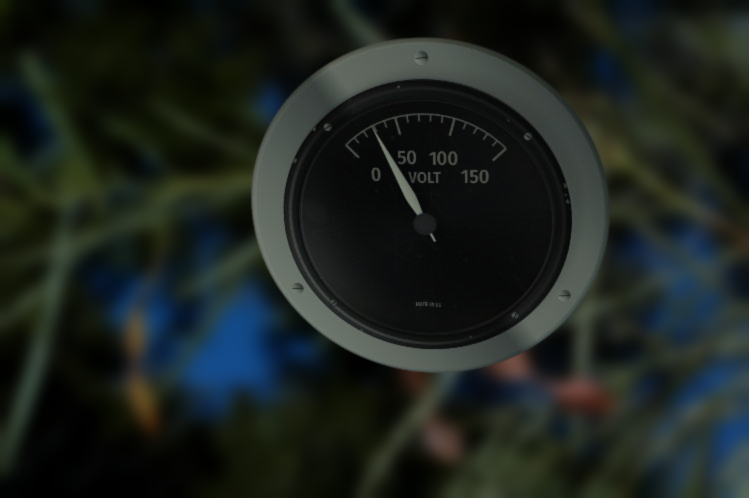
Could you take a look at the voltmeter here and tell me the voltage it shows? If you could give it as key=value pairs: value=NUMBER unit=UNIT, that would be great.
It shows value=30 unit=V
